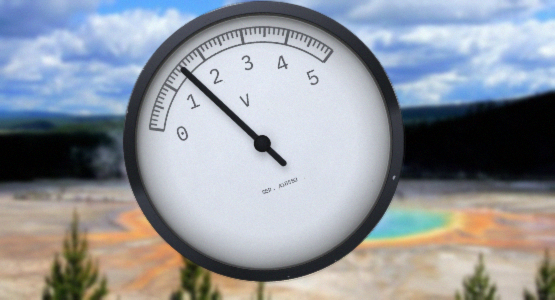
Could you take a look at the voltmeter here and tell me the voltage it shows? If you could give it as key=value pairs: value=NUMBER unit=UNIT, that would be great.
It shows value=1.5 unit=V
